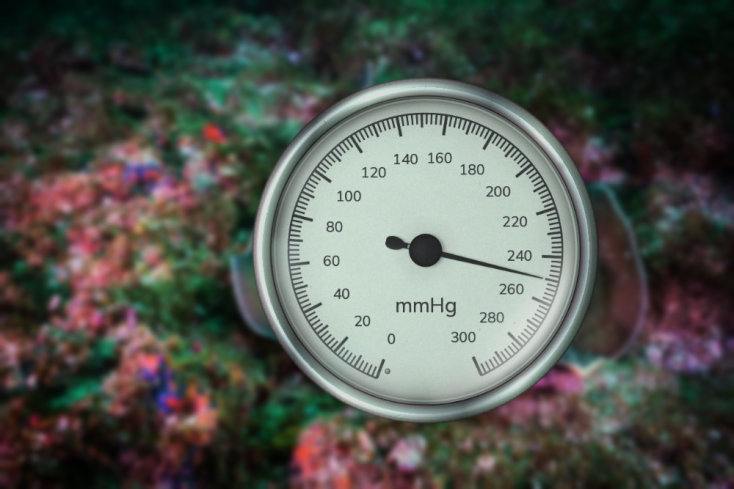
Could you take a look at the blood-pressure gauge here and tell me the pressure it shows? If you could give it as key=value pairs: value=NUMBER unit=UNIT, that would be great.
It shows value=250 unit=mmHg
